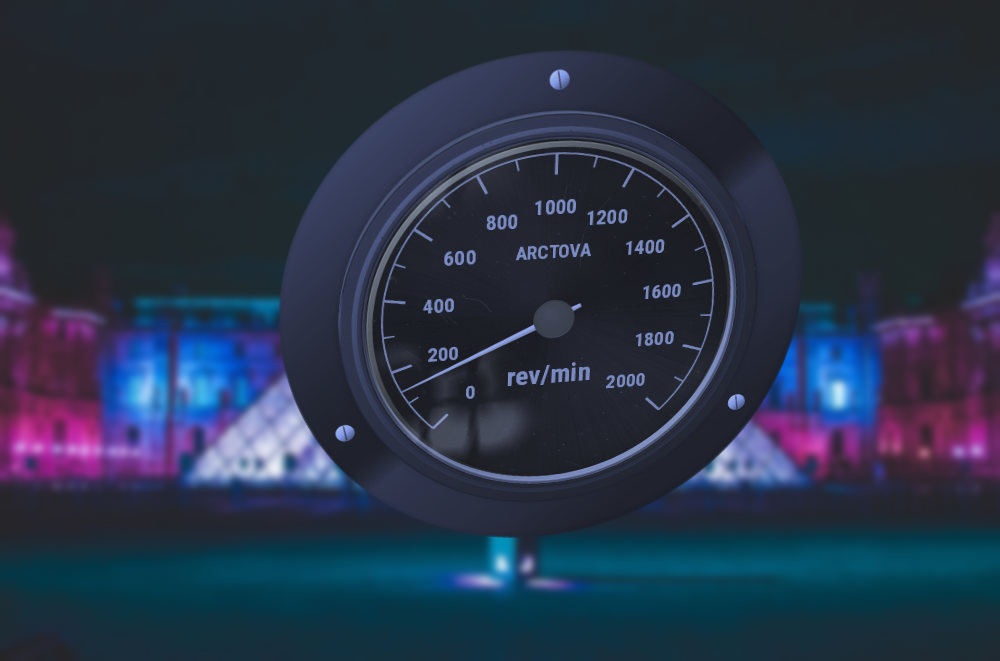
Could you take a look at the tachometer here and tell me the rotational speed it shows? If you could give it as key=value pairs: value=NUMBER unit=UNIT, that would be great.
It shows value=150 unit=rpm
